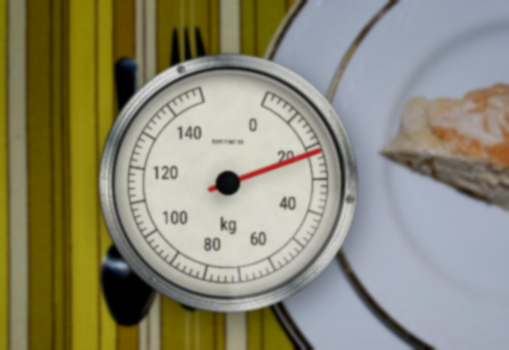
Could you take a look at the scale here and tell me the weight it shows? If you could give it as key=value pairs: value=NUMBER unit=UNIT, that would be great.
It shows value=22 unit=kg
